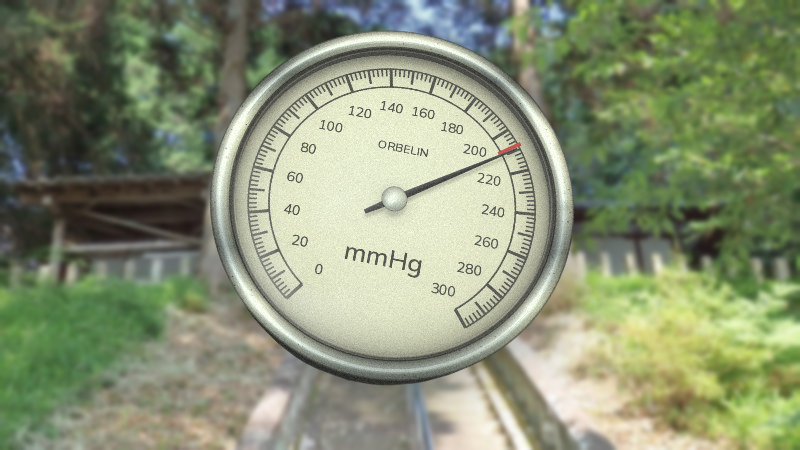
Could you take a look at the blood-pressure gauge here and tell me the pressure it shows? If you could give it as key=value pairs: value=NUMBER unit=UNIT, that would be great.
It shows value=210 unit=mmHg
